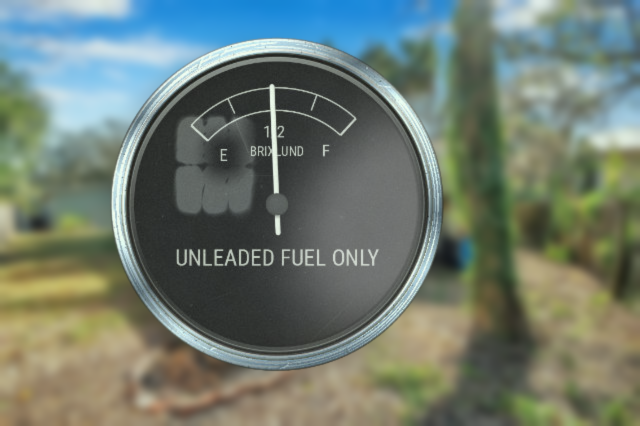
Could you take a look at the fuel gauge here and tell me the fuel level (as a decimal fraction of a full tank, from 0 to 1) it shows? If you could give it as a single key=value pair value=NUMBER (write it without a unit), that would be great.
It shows value=0.5
